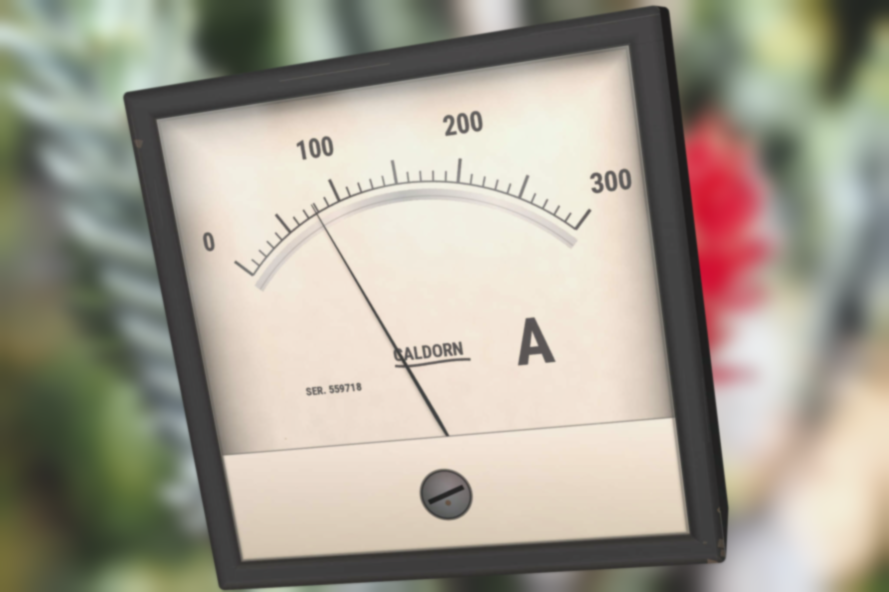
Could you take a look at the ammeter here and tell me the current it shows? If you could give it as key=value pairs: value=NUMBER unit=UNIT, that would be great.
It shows value=80 unit=A
